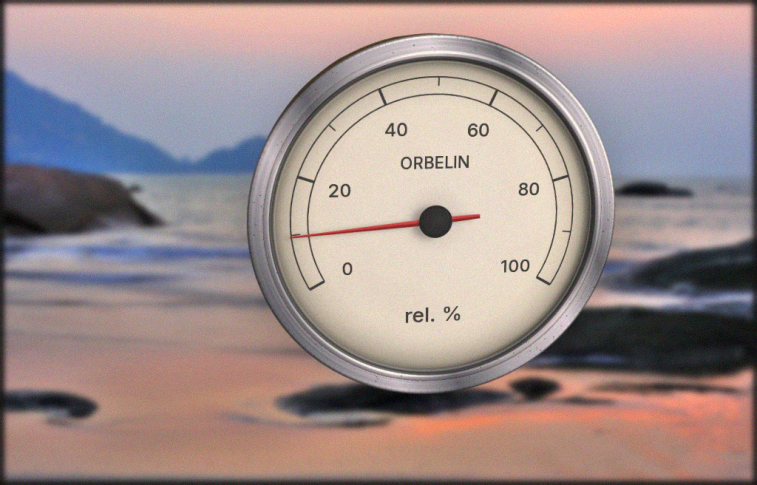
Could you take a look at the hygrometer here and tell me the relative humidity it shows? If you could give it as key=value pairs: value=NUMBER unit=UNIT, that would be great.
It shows value=10 unit=%
